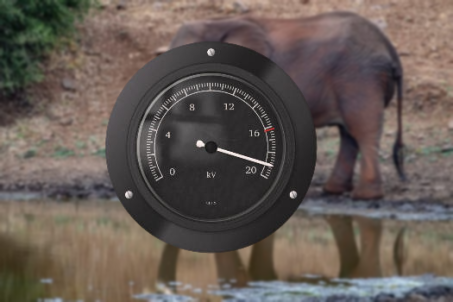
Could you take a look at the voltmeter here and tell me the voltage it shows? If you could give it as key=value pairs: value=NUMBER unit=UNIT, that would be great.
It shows value=19 unit=kV
